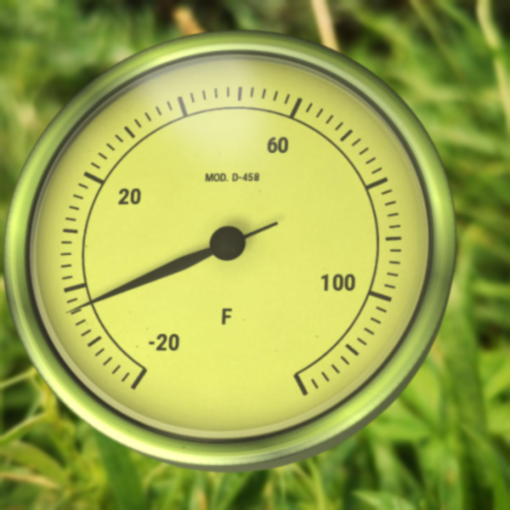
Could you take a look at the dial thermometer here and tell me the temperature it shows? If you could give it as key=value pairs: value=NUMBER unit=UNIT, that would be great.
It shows value=-4 unit=°F
